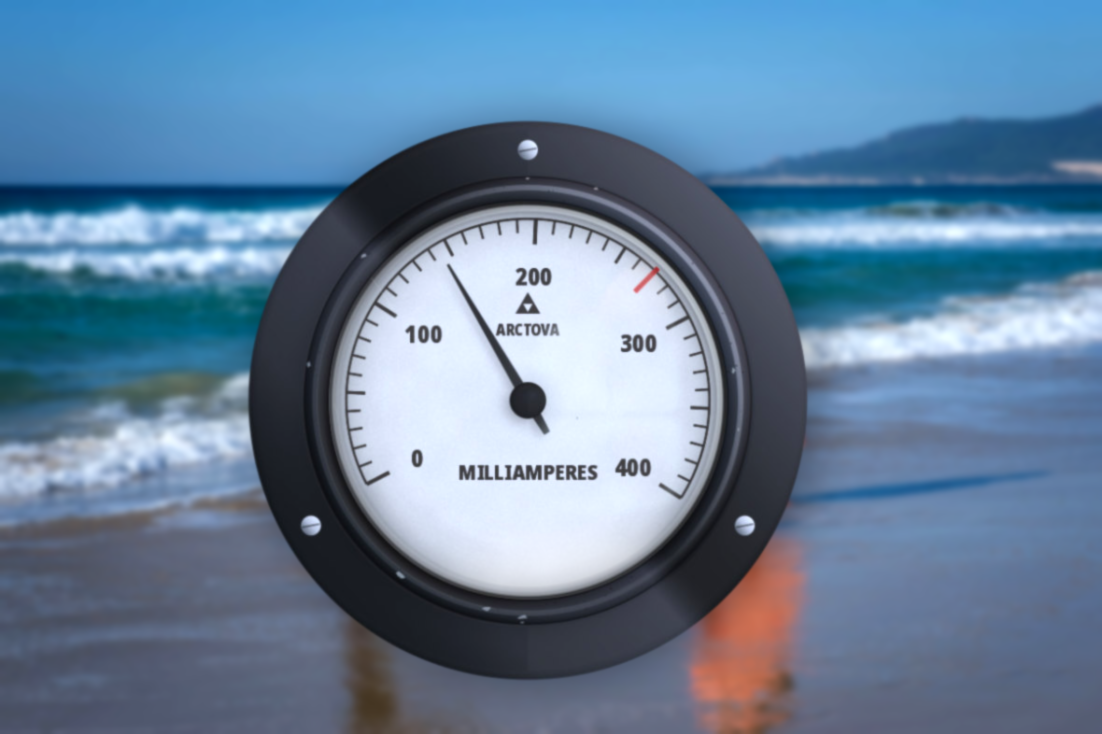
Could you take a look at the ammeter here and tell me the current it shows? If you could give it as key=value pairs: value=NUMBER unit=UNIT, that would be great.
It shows value=145 unit=mA
